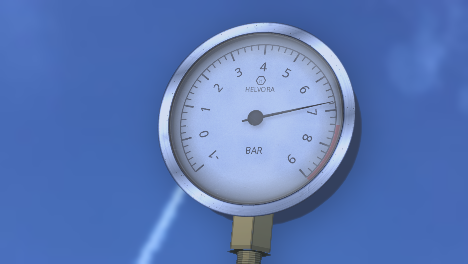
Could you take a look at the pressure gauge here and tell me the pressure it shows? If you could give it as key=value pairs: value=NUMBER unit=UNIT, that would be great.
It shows value=6.8 unit=bar
